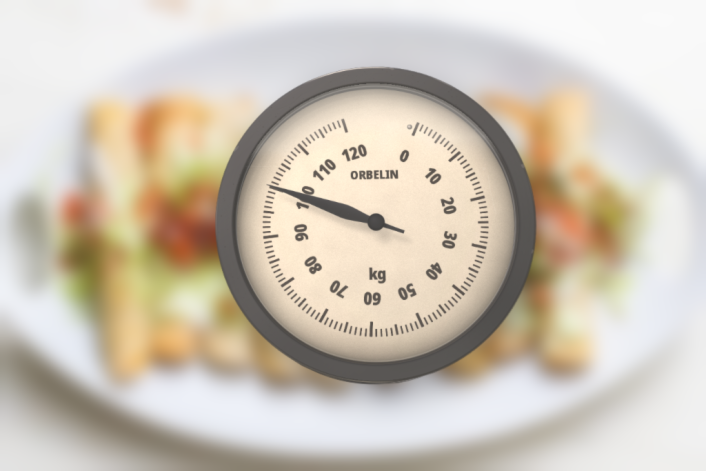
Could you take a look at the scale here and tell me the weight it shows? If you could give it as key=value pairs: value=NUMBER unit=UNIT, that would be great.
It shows value=100 unit=kg
